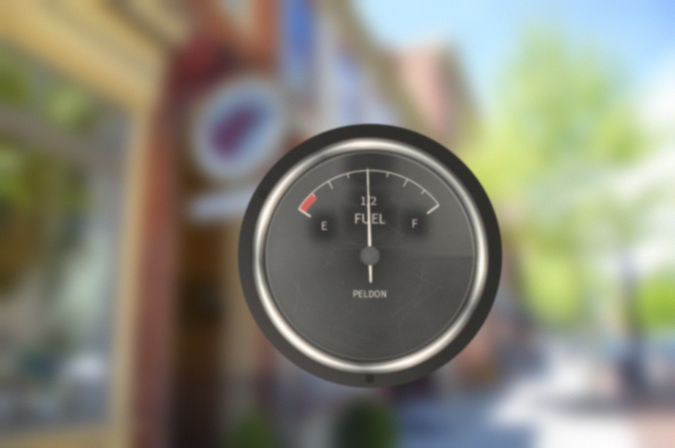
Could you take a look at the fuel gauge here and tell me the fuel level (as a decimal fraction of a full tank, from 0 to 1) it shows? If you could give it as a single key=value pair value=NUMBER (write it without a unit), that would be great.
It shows value=0.5
